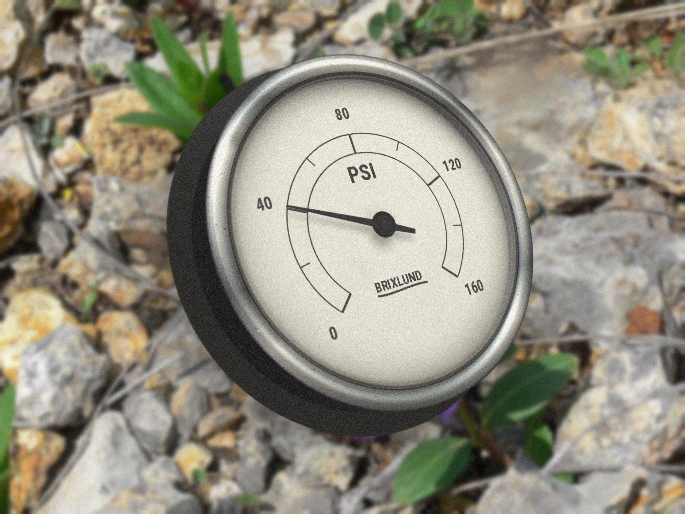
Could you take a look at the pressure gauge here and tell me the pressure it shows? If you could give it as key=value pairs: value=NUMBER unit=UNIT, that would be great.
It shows value=40 unit=psi
